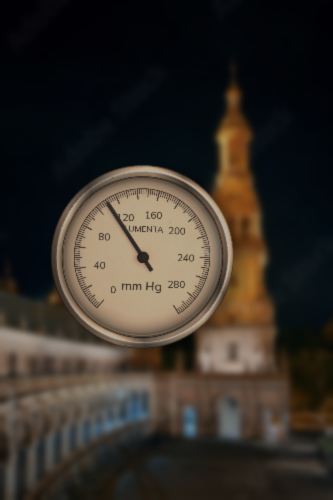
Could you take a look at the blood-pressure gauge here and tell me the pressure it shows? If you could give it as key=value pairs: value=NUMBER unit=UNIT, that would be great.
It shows value=110 unit=mmHg
